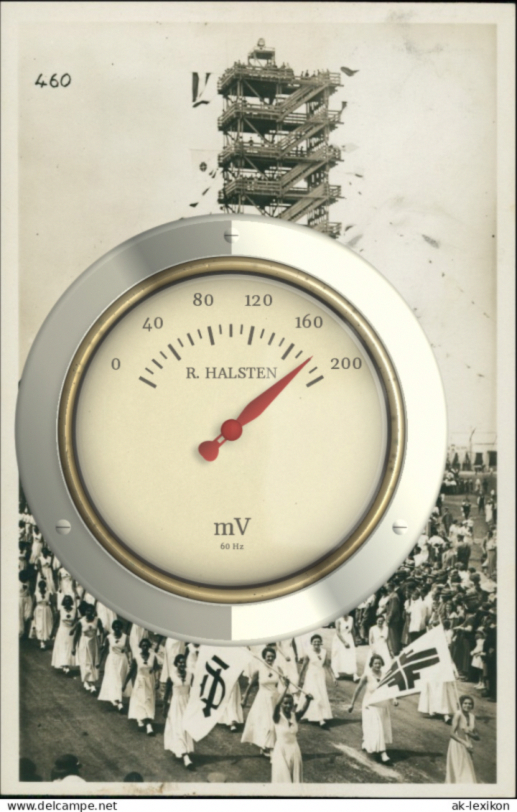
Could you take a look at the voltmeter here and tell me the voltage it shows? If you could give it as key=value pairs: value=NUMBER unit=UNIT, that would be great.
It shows value=180 unit=mV
